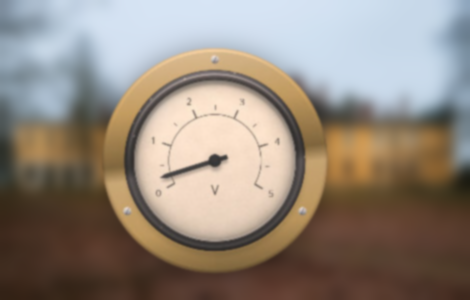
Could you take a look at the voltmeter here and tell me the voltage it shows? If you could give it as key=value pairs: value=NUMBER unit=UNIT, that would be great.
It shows value=0.25 unit=V
